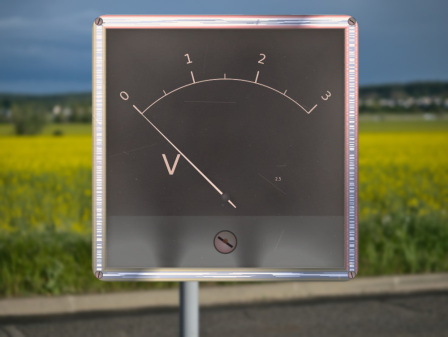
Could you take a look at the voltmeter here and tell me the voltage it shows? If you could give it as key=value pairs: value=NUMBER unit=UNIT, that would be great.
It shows value=0 unit=V
